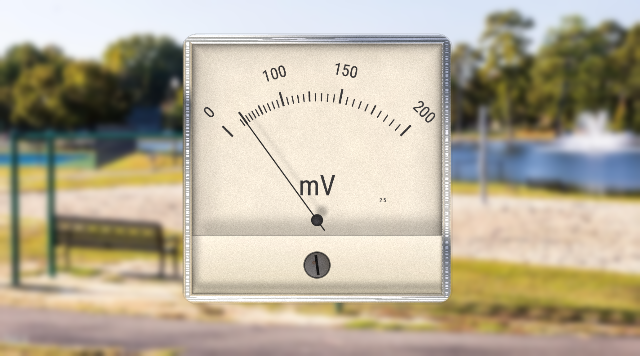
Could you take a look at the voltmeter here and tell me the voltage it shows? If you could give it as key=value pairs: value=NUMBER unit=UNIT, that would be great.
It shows value=50 unit=mV
